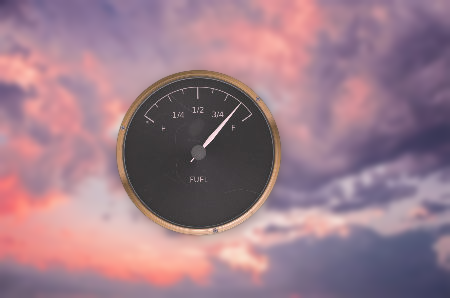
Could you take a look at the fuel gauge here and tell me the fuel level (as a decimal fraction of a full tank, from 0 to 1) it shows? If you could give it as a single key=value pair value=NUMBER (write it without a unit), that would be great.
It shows value=0.875
